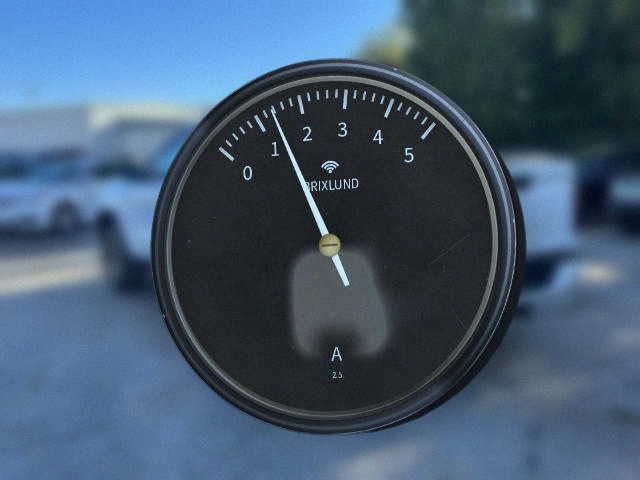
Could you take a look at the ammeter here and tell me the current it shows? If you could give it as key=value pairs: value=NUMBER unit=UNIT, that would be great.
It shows value=1.4 unit=A
